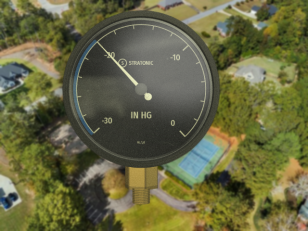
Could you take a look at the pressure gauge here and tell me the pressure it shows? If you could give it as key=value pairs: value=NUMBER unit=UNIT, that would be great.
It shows value=-20 unit=inHg
